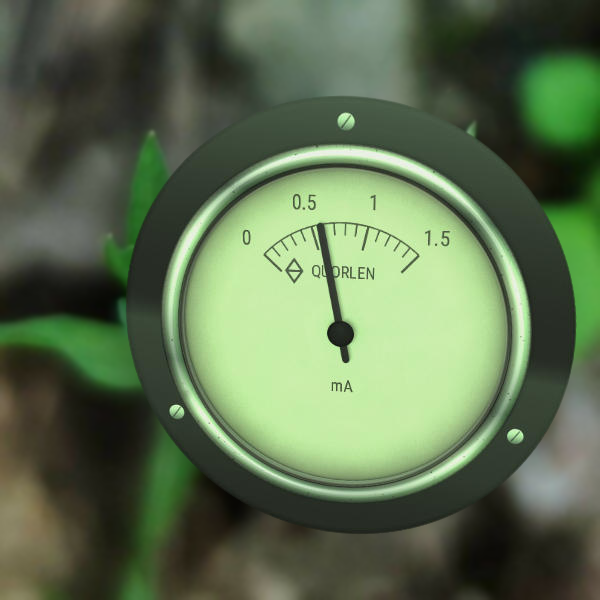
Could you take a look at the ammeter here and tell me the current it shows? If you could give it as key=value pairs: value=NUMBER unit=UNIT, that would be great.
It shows value=0.6 unit=mA
